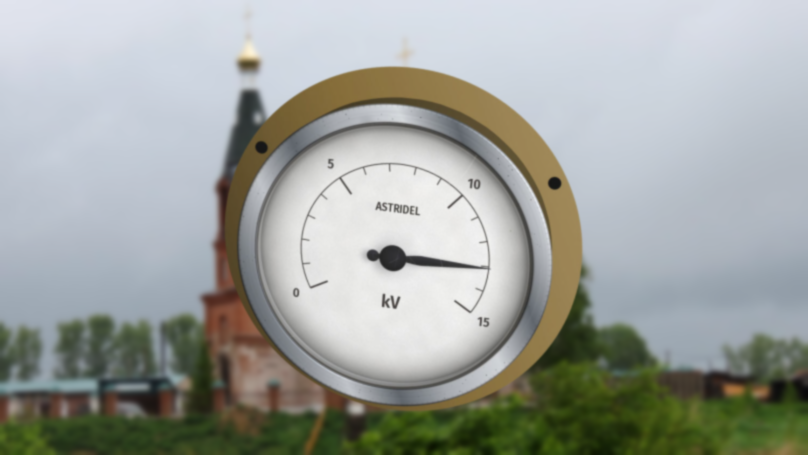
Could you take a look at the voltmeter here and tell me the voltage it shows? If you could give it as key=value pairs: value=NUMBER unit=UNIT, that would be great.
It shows value=13 unit=kV
